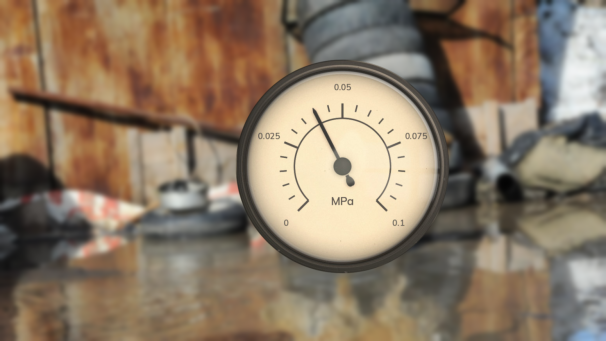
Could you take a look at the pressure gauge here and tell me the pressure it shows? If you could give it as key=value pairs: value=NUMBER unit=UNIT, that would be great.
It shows value=0.04 unit=MPa
